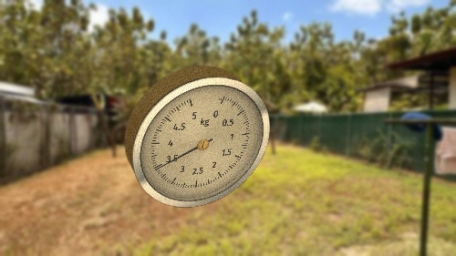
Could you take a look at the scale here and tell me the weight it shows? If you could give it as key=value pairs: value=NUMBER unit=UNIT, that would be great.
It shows value=3.5 unit=kg
